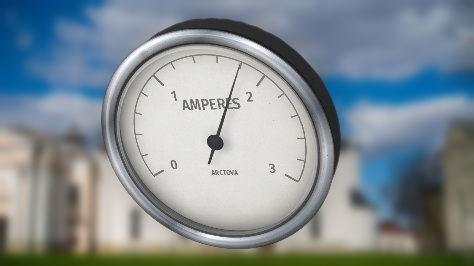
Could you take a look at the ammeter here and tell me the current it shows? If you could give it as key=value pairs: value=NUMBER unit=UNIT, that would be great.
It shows value=1.8 unit=A
